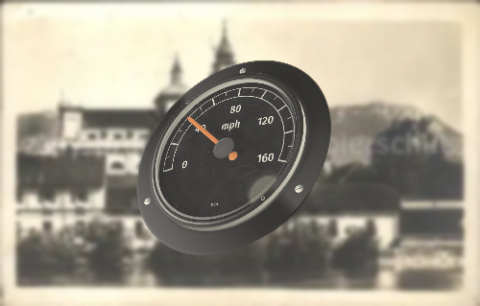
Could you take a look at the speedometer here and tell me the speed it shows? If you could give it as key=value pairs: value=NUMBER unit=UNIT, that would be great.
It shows value=40 unit=mph
